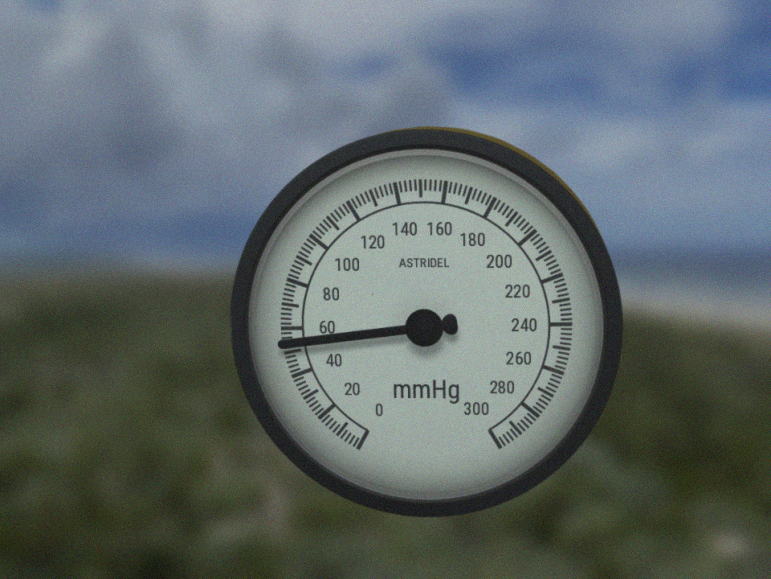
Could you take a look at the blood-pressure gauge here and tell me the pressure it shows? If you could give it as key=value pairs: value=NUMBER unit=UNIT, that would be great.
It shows value=54 unit=mmHg
